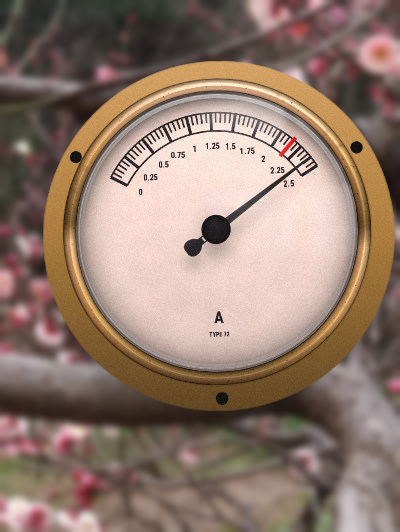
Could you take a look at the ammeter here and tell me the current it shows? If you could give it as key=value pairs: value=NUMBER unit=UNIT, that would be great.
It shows value=2.4 unit=A
